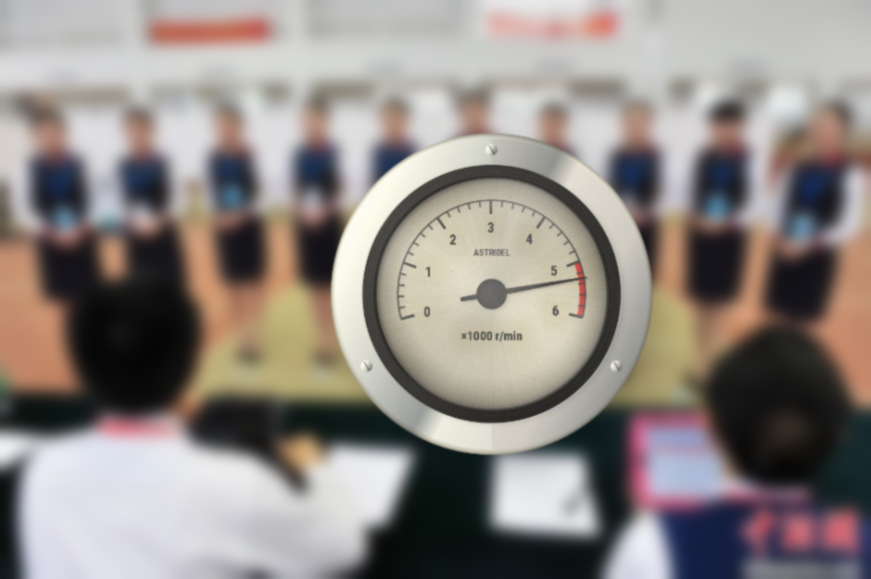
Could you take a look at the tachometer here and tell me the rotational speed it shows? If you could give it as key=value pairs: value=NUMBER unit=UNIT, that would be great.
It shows value=5300 unit=rpm
